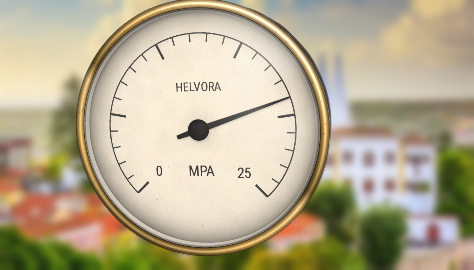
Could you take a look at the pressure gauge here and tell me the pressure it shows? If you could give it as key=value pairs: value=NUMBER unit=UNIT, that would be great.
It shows value=19 unit=MPa
